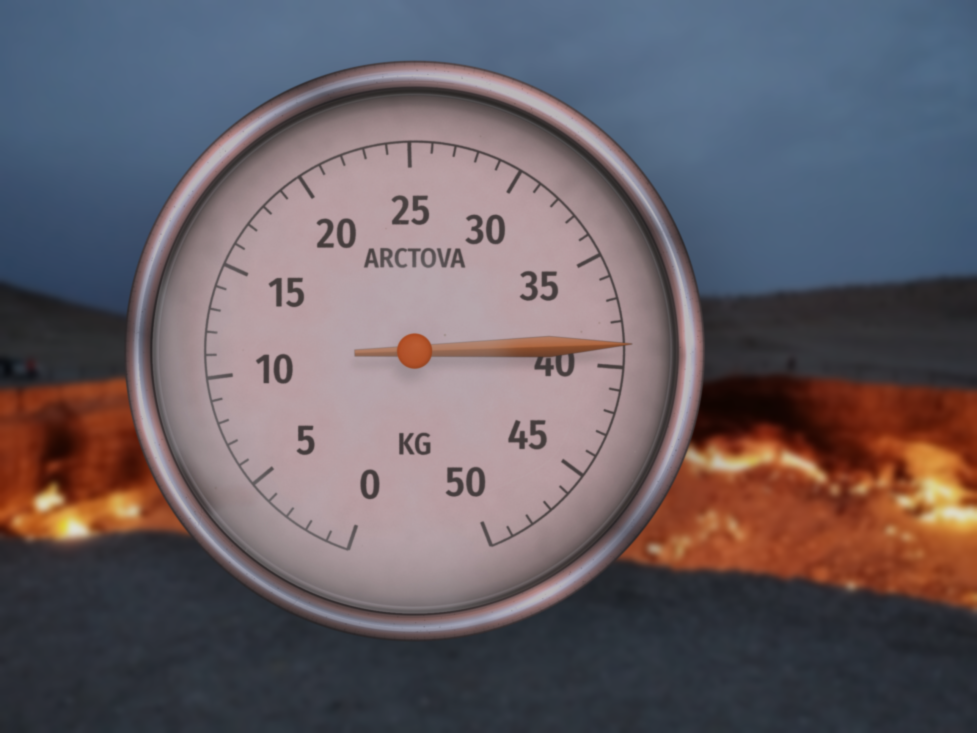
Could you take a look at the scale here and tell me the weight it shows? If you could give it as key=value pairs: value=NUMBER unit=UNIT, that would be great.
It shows value=39 unit=kg
